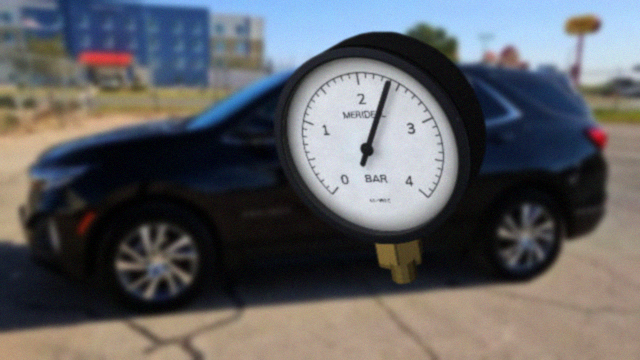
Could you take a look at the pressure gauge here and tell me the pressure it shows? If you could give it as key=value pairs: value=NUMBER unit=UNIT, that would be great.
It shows value=2.4 unit=bar
